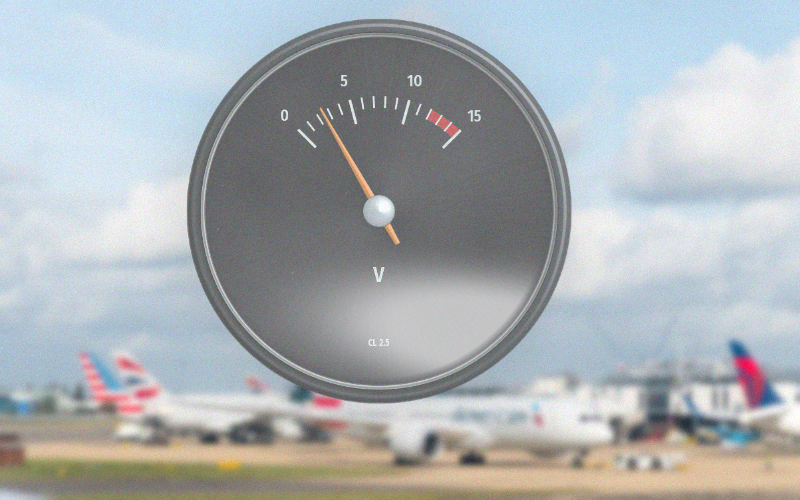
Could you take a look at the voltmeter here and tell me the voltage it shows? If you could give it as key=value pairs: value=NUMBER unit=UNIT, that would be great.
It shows value=2.5 unit=V
